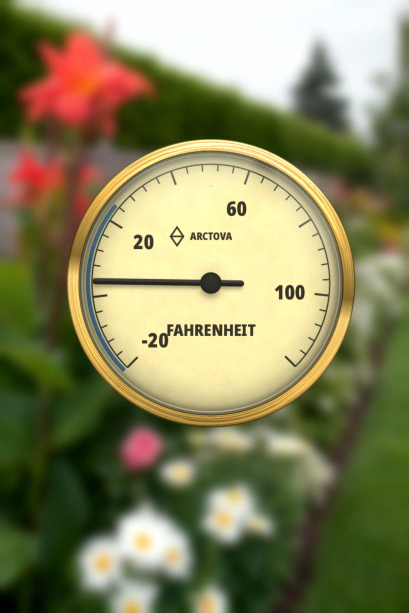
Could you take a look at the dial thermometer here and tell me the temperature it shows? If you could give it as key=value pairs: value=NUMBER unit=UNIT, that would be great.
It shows value=4 unit=°F
